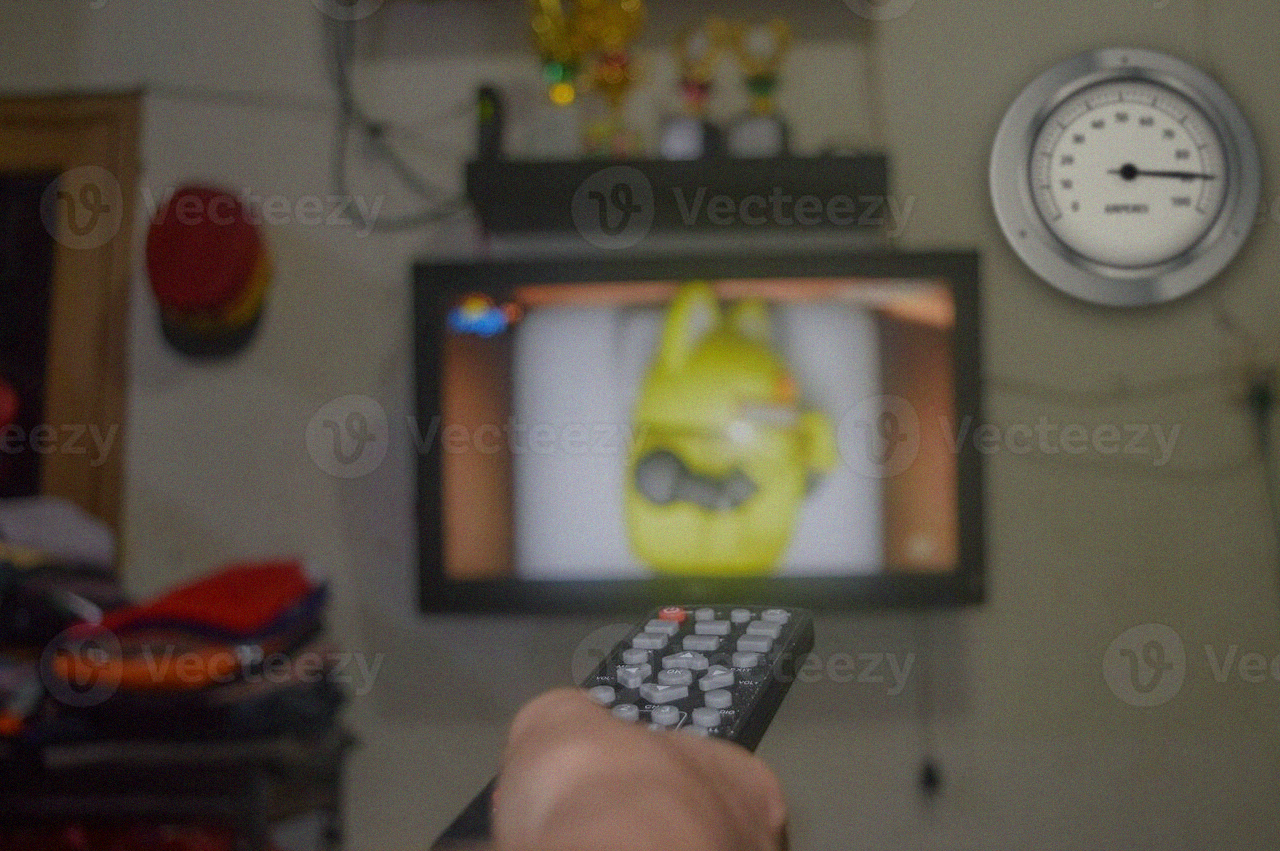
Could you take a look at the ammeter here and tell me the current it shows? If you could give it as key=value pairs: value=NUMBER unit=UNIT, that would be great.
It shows value=90 unit=A
